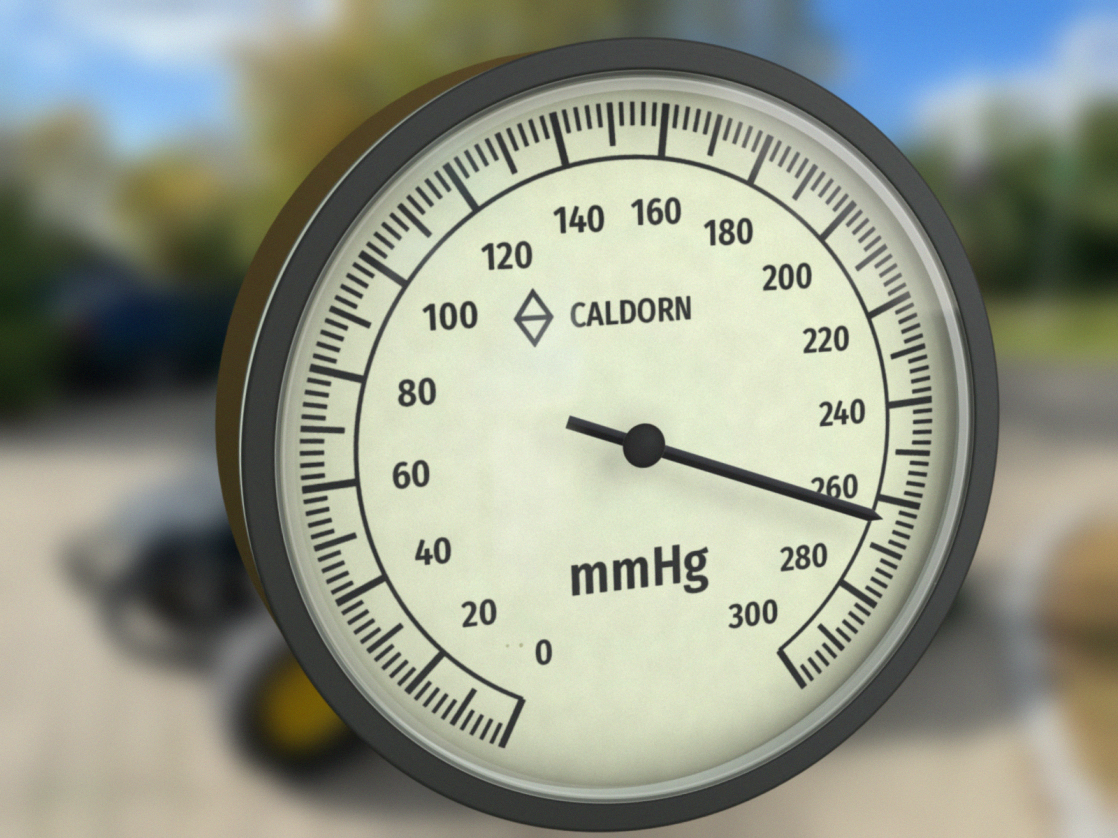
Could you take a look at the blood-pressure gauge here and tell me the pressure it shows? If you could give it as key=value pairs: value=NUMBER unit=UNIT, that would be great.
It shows value=264 unit=mmHg
